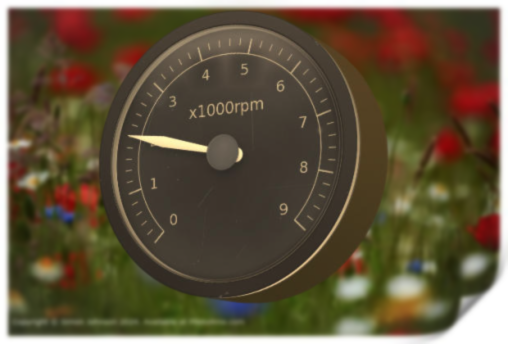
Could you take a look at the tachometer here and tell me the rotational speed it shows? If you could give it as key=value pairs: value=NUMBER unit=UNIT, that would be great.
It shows value=2000 unit=rpm
